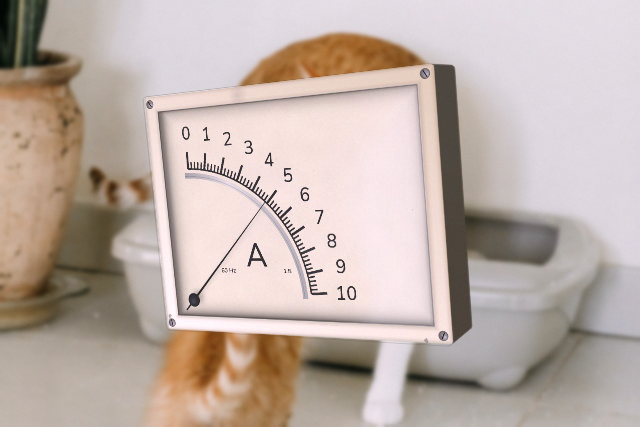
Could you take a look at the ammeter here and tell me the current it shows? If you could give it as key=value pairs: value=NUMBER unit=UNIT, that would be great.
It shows value=5 unit=A
